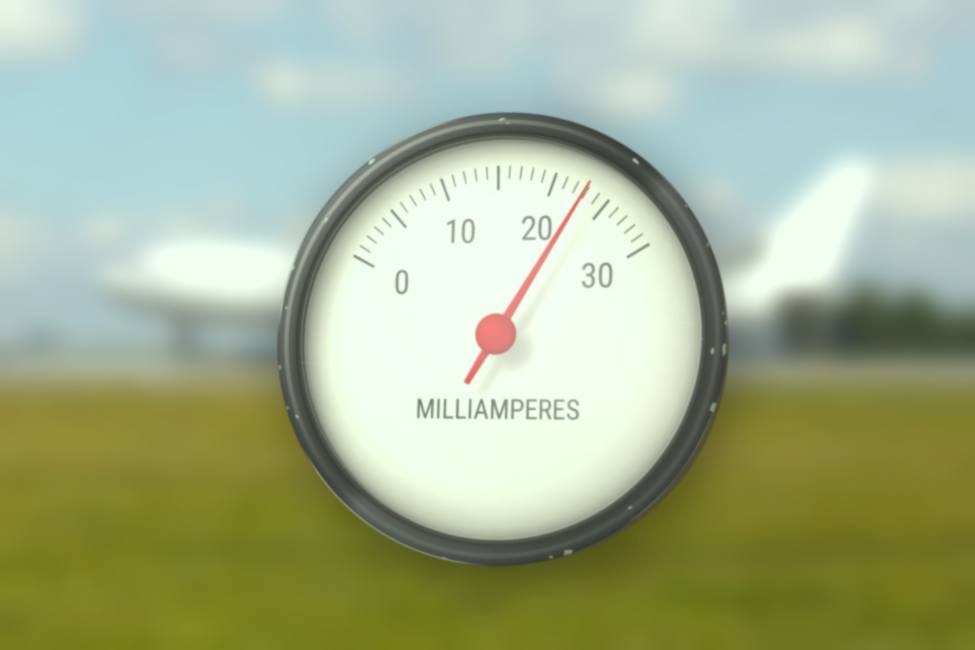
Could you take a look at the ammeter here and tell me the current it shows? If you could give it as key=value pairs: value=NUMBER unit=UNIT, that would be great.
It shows value=23 unit=mA
